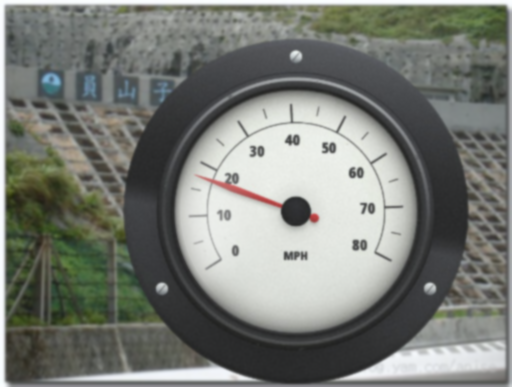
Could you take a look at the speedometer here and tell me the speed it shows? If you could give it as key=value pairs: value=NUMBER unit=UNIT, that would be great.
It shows value=17.5 unit=mph
